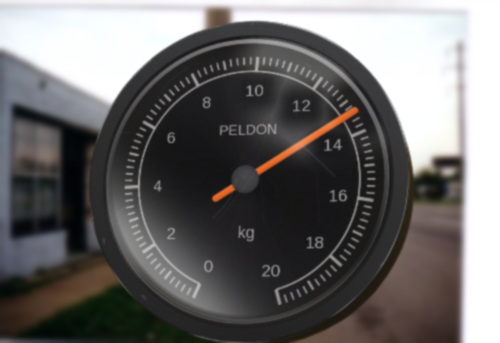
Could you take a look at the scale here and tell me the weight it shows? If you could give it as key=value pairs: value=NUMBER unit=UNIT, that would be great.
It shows value=13.4 unit=kg
